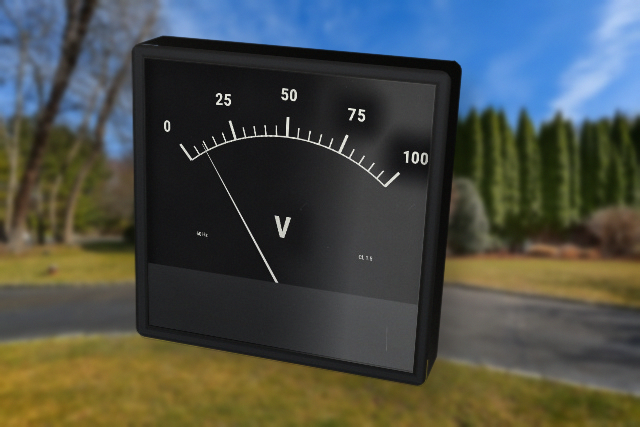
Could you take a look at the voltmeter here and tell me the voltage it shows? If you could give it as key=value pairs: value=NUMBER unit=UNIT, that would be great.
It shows value=10 unit=V
